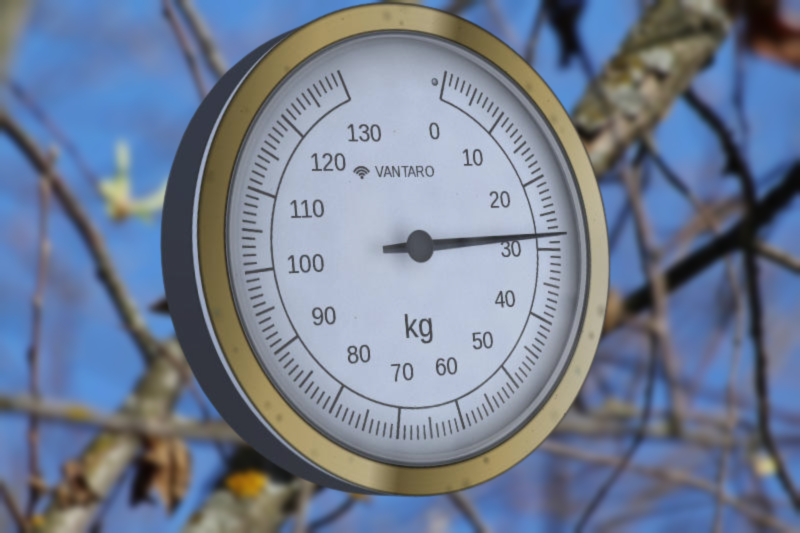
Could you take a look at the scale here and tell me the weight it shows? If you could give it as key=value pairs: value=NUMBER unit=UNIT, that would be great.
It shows value=28 unit=kg
